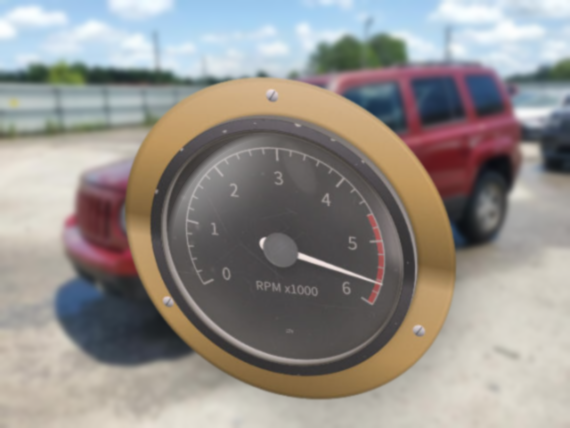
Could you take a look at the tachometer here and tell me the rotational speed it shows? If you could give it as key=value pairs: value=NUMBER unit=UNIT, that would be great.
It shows value=5600 unit=rpm
